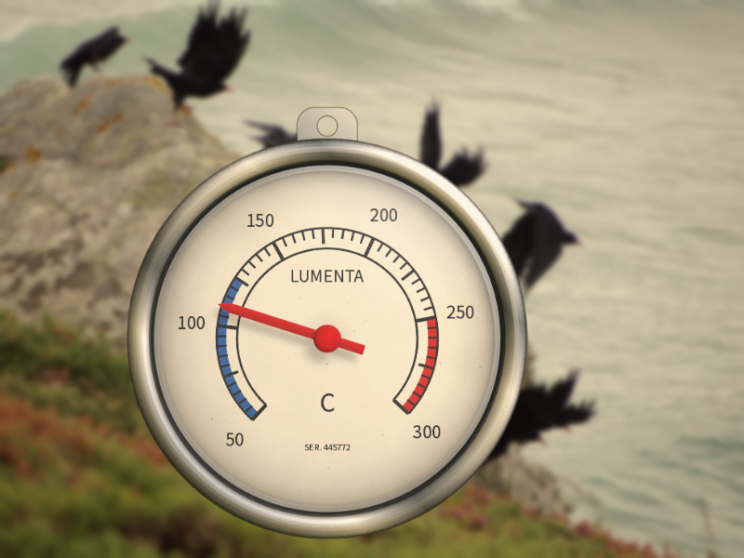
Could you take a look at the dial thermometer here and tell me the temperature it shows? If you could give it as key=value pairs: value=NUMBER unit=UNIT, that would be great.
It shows value=110 unit=°C
